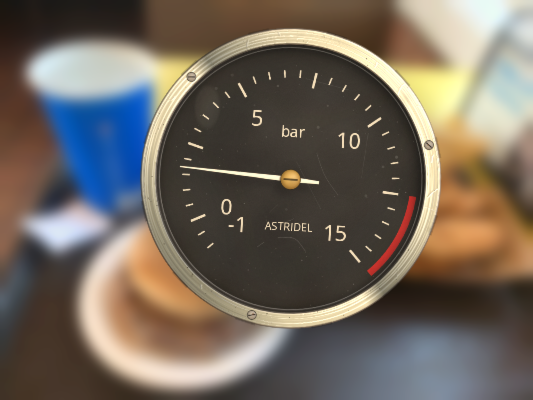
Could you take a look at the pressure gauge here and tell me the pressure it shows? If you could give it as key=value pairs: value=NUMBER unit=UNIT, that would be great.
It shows value=1.75 unit=bar
